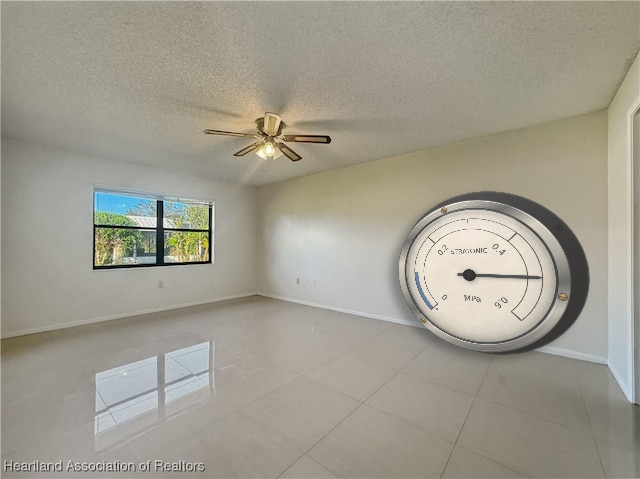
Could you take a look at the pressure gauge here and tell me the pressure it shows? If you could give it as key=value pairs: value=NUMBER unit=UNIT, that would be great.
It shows value=0.5 unit=MPa
